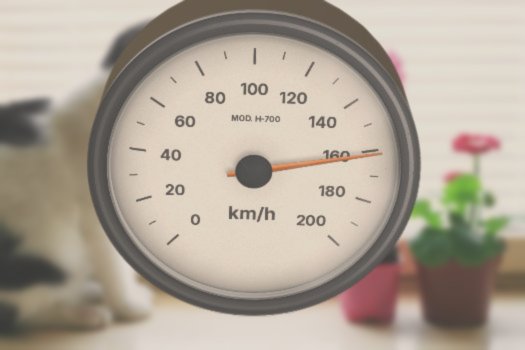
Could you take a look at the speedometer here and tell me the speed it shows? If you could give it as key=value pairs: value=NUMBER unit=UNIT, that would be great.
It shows value=160 unit=km/h
